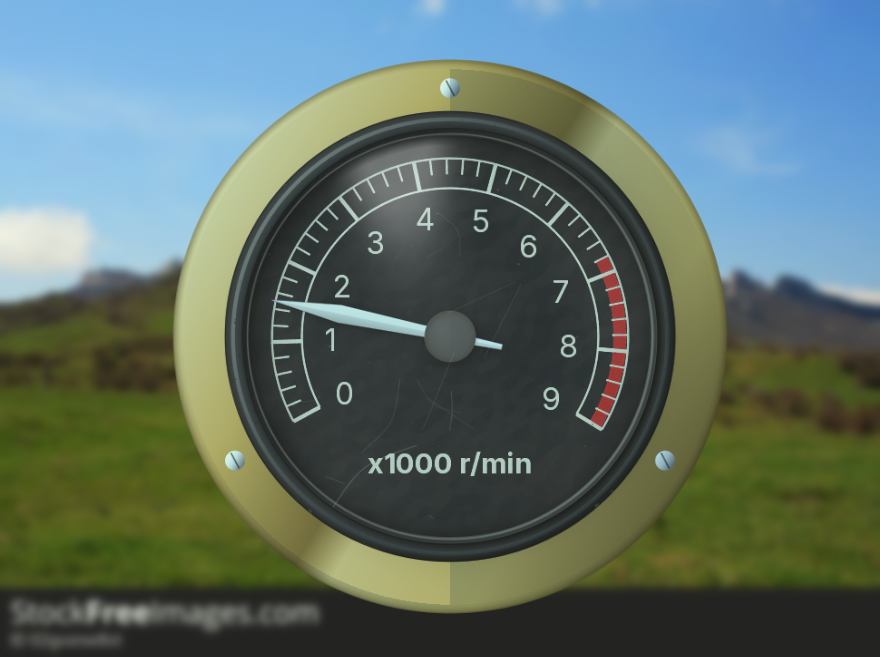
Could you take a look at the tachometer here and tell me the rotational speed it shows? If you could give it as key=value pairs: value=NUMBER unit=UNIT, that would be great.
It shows value=1500 unit=rpm
